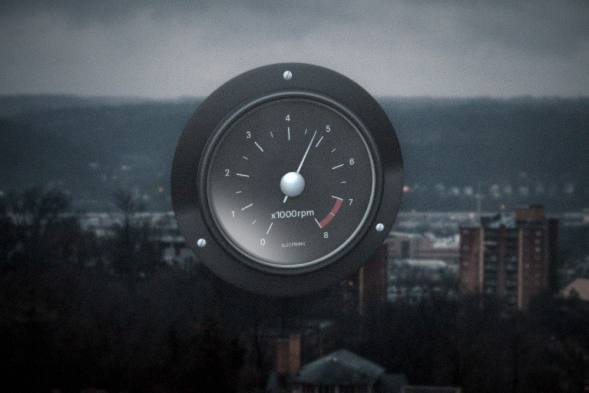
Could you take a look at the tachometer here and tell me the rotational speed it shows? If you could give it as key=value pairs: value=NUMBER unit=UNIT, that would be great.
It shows value=4750 unit=rpm
